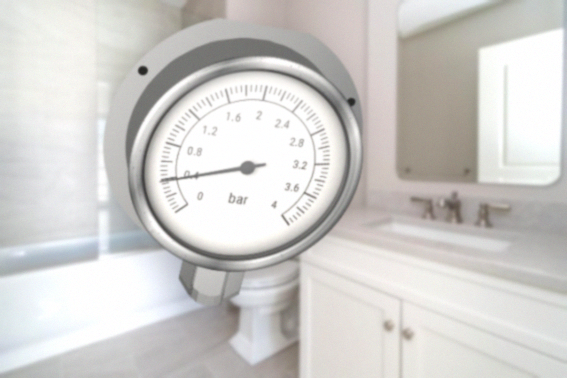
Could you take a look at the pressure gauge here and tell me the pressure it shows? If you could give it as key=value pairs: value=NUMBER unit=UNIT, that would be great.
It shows value=0.4 unit=bar
